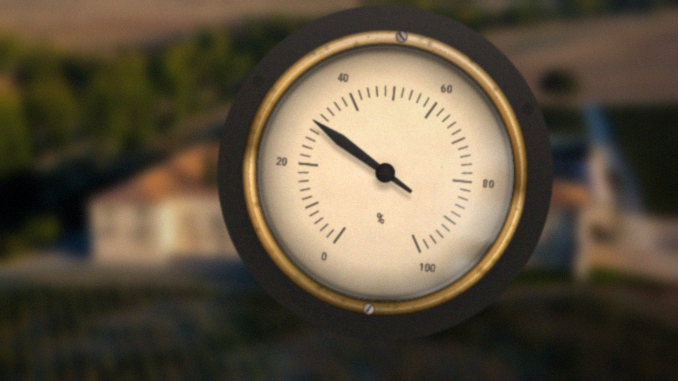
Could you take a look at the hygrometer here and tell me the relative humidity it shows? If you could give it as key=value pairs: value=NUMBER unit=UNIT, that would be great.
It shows value=30 unit=%
